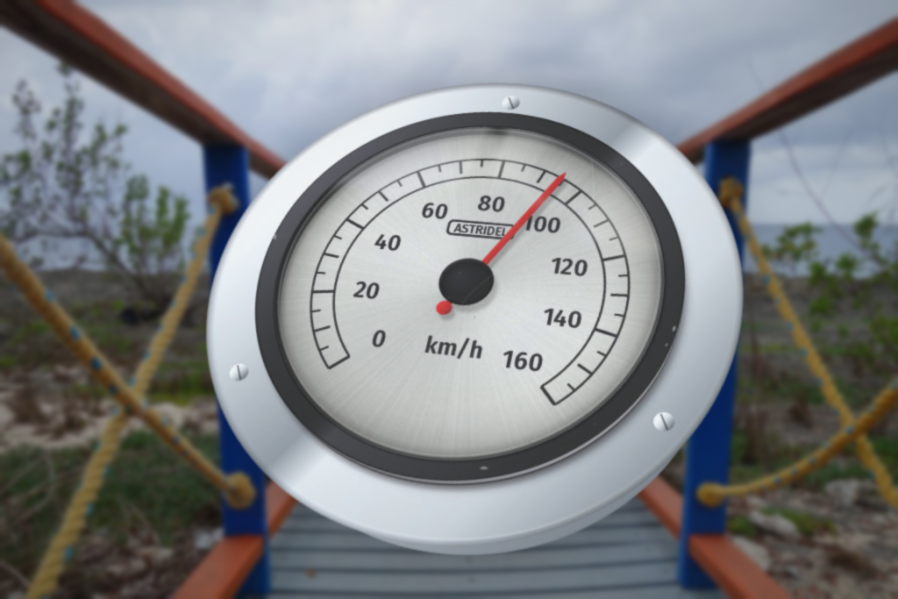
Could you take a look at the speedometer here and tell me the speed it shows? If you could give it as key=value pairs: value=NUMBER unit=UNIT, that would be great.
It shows value=95 unit=km/h
